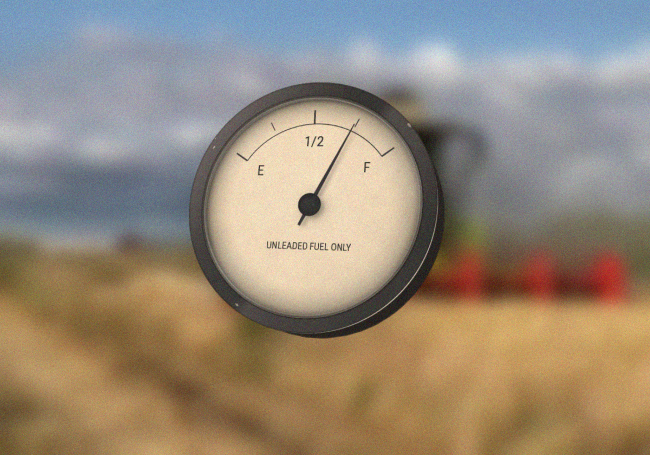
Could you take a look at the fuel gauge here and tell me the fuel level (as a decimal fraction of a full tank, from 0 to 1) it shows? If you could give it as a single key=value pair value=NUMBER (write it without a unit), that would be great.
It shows value=0.75
